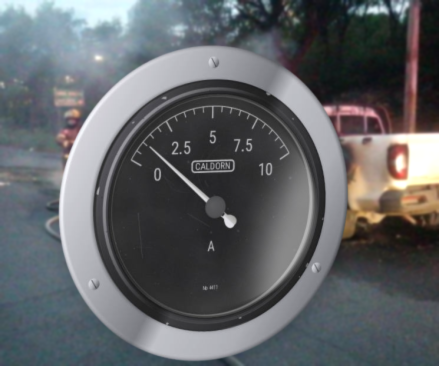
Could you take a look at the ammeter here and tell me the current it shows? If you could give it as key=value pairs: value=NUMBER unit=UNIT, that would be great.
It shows value=1 unit=A
